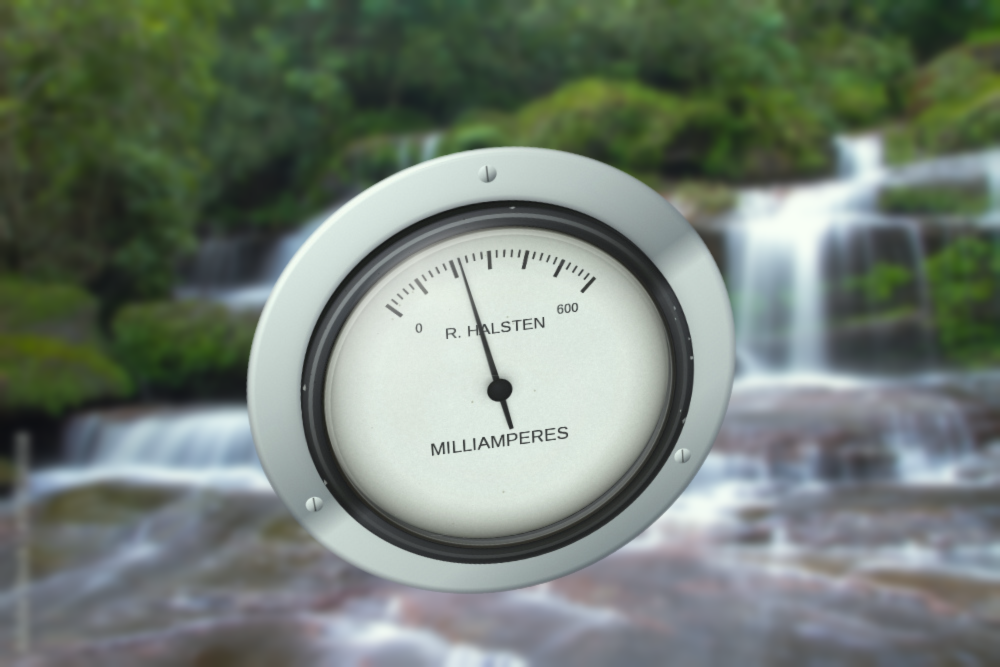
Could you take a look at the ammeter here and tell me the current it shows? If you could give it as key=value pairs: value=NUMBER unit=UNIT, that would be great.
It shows value=220 unit=mA
